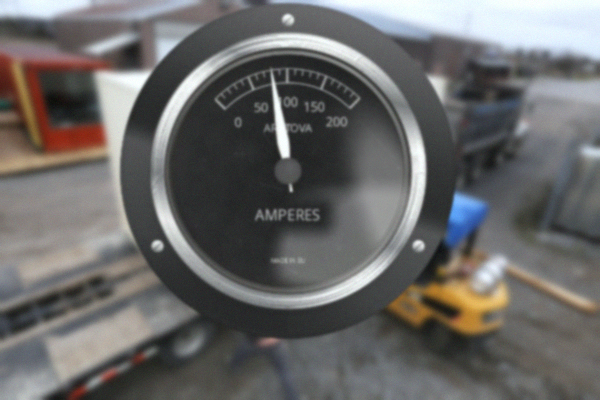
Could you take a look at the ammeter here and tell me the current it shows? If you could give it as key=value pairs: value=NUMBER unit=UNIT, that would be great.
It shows value=80 unit=A
